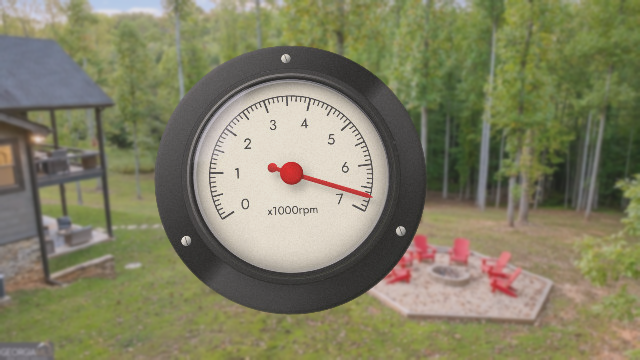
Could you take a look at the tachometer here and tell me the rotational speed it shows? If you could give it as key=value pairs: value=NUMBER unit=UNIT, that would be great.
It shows value=6700 unit=rpm
